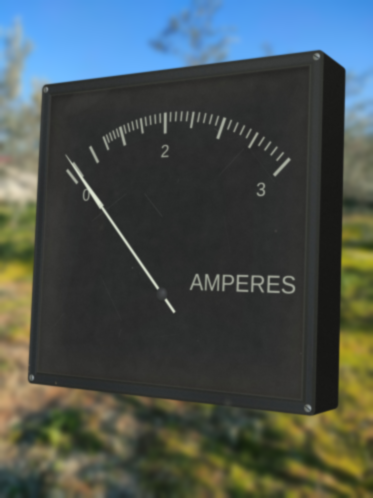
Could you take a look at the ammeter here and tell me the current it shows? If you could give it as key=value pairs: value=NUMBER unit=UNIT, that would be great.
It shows value=0.5 unit=A
